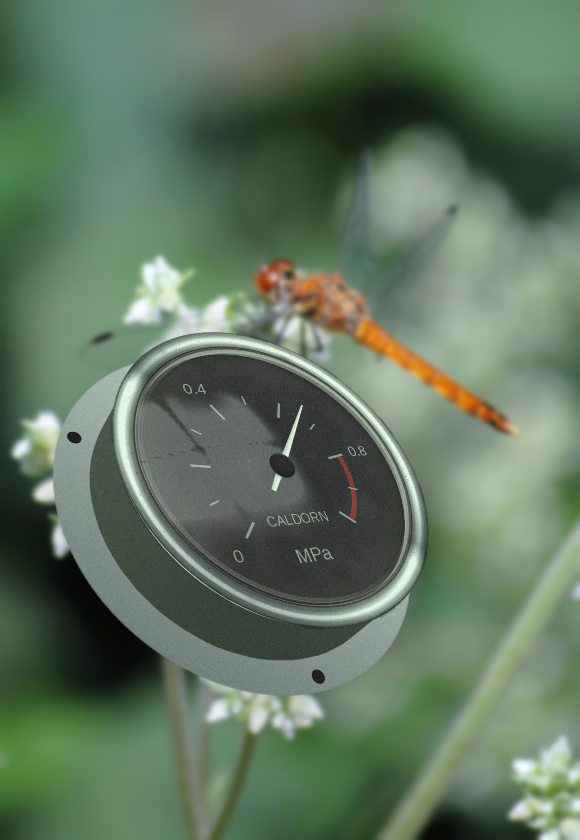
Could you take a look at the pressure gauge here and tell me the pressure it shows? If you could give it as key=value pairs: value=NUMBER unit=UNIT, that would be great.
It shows value=0.65 unit=MPa
